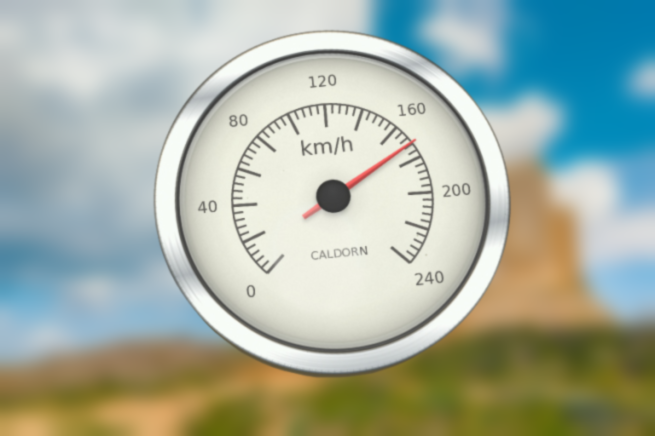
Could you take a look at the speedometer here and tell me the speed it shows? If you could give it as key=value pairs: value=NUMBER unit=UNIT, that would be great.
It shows value=172 unit=km/h
